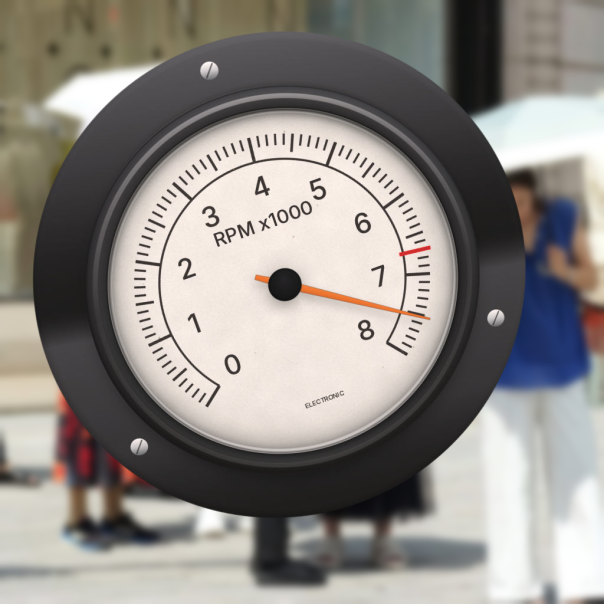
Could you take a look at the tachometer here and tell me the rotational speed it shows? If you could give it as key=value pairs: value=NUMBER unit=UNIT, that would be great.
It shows value=7500 unit=rpm
